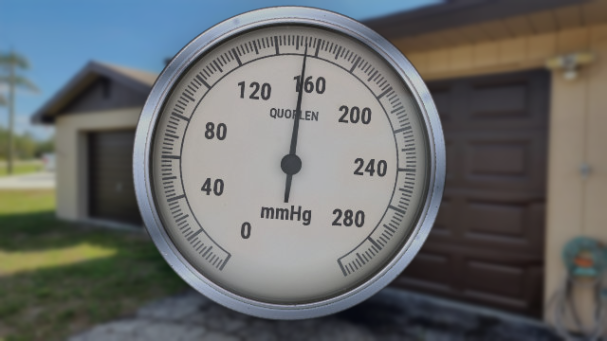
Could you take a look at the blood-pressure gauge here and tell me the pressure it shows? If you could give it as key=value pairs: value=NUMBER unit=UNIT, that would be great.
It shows value=154 unit=mmHg
